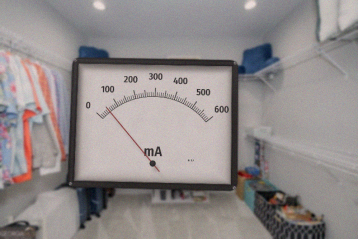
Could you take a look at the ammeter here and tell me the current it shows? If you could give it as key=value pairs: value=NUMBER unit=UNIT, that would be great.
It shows value=50 unit=mA
